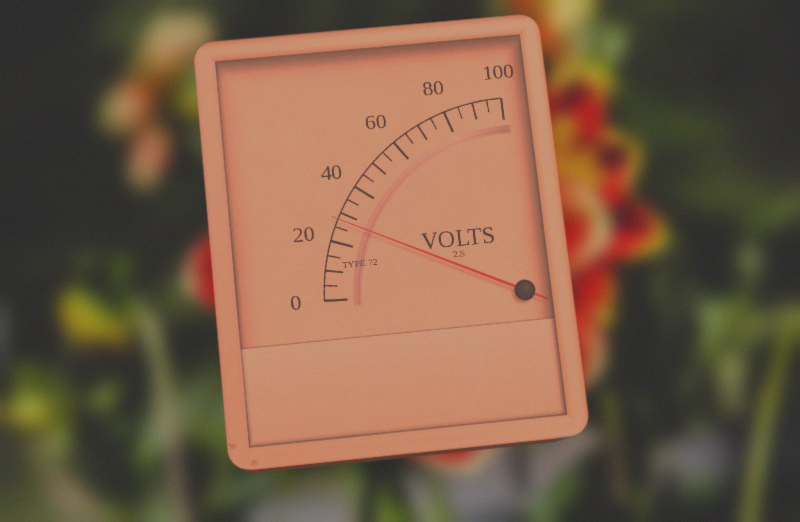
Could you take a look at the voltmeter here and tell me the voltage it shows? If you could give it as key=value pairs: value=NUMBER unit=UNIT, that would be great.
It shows value=27.5 unit=V
